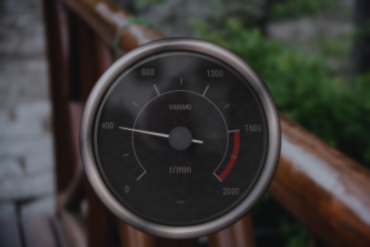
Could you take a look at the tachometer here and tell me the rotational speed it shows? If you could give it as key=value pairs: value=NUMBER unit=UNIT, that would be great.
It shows value=400 unit=rpm
